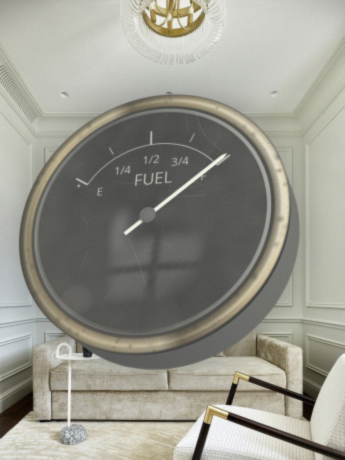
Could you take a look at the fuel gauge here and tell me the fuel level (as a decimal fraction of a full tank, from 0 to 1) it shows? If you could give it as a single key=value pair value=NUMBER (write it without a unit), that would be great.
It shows value=1
